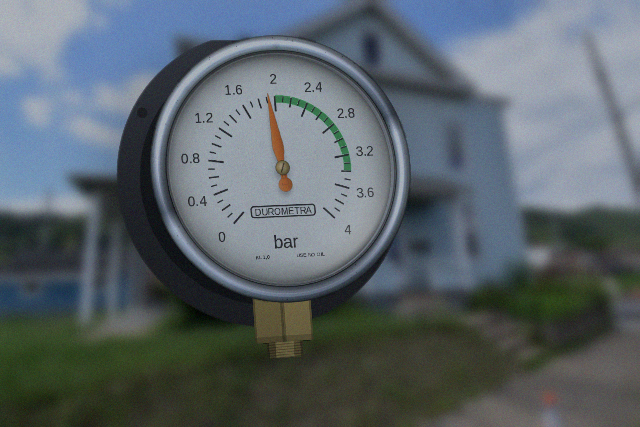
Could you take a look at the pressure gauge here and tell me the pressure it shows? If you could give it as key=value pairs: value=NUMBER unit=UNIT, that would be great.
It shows value=1.9 unit=bar
